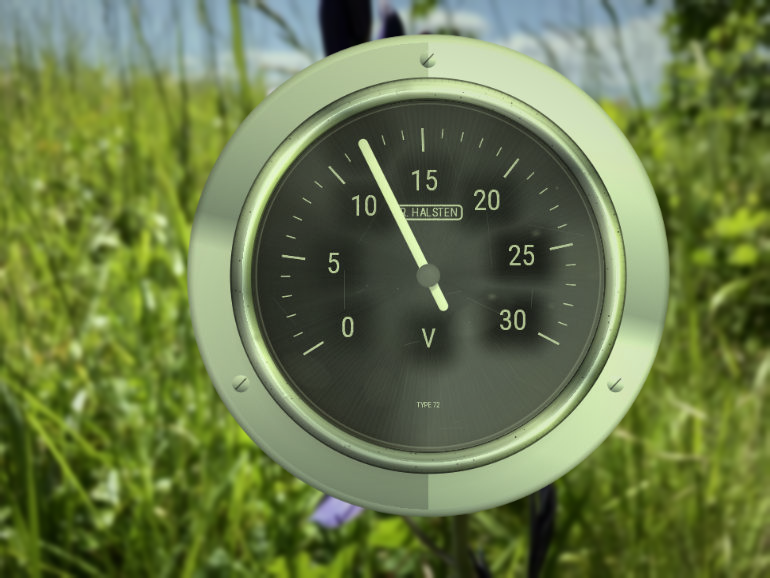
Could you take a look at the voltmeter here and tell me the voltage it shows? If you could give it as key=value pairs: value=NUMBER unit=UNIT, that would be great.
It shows value=12 unit=V
